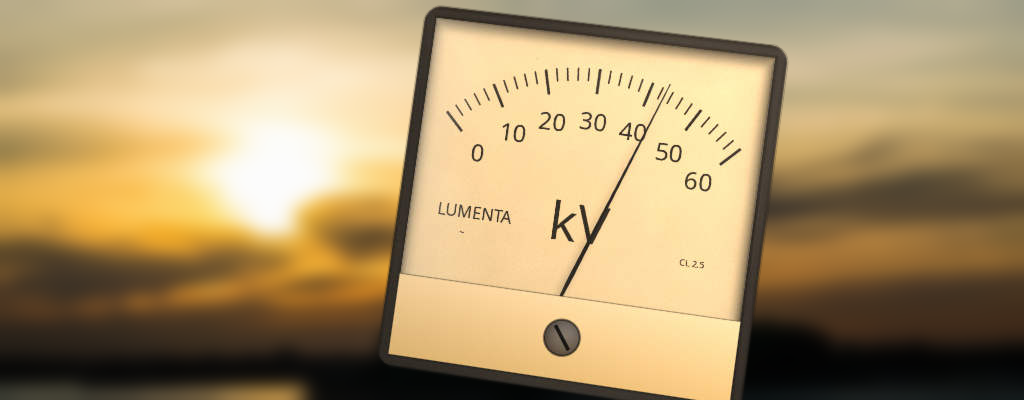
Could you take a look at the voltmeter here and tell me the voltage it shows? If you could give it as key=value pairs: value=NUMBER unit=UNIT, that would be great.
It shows value=43 unit=kV
